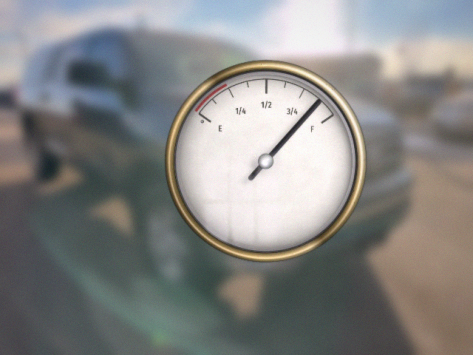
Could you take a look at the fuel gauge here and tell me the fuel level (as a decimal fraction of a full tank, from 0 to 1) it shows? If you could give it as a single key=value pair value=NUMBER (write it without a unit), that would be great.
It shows value=0.875
